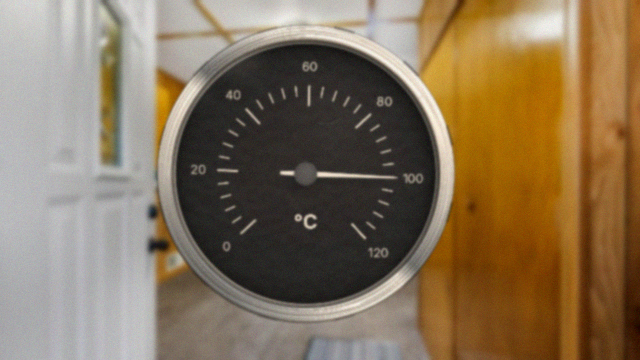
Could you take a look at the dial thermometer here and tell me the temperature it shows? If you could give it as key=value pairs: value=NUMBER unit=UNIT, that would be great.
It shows value=100 unit=°C
